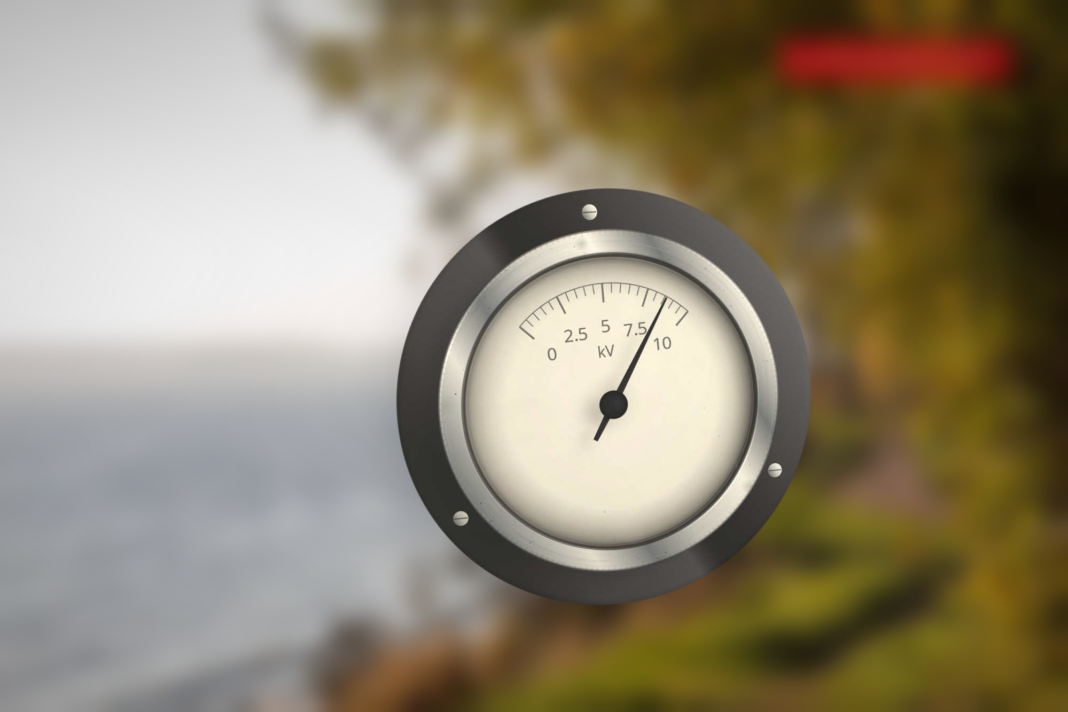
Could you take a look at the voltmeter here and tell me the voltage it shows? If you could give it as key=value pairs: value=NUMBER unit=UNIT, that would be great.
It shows value=8.5 unit=kV
